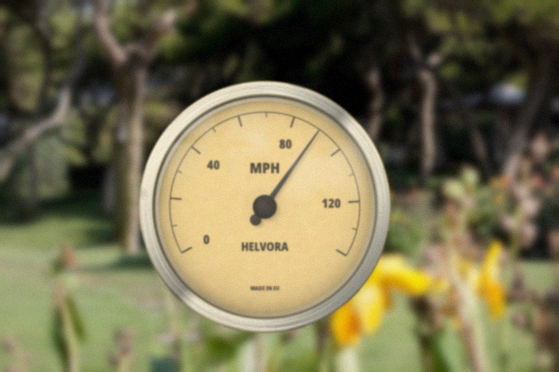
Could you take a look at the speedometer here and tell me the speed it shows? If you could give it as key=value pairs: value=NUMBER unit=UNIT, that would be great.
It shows value=90 unit=mph
